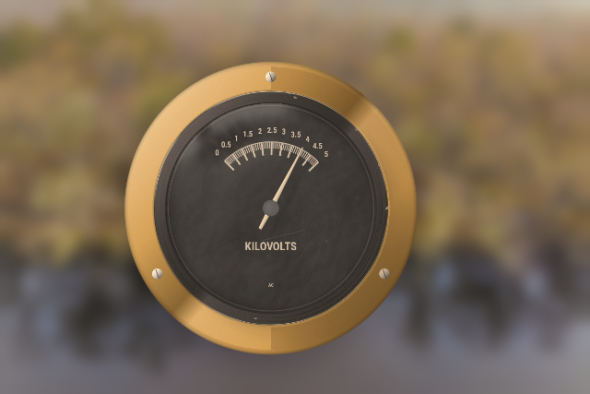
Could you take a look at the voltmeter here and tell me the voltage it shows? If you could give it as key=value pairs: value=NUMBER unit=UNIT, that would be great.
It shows value=4 unit=kV
